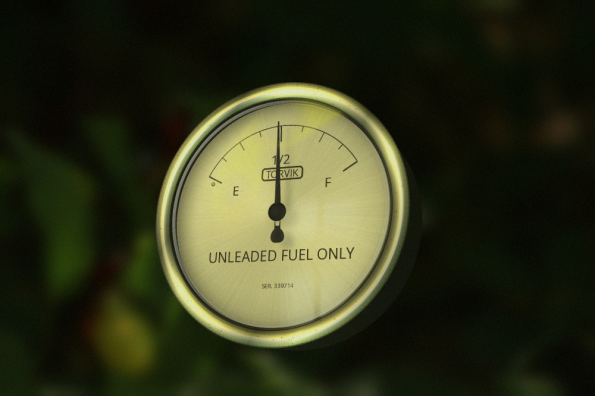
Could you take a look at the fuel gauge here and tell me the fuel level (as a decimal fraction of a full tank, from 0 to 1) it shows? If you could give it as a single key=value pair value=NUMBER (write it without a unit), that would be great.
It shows value=0.5
